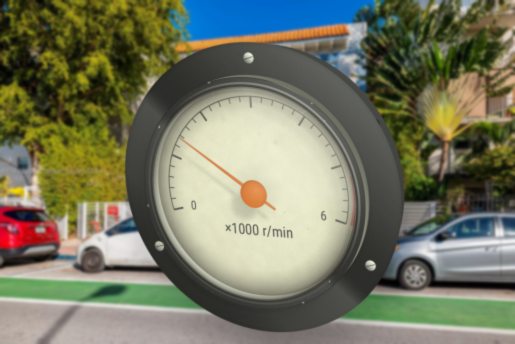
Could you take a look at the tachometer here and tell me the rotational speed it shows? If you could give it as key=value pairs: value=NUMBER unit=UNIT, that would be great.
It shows value=1400 unit=rpm
